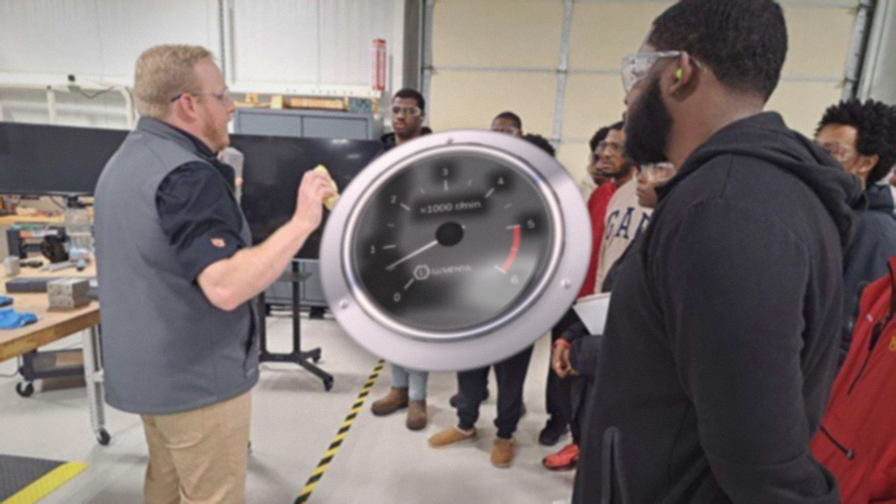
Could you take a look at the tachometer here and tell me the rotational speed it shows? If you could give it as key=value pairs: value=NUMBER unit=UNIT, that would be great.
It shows value=500 unit=rpm
